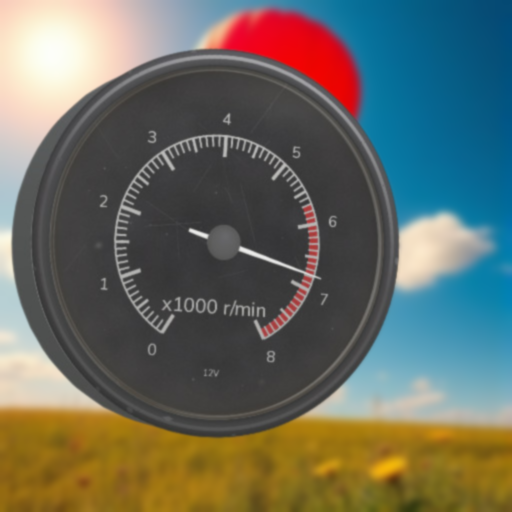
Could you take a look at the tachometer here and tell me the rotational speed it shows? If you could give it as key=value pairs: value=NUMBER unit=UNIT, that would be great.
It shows value=6800 unit=rpm
